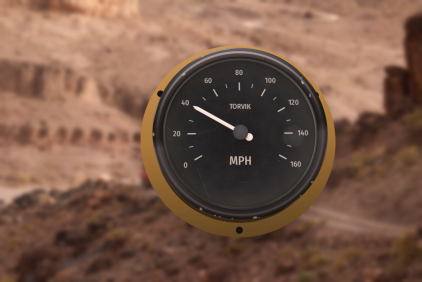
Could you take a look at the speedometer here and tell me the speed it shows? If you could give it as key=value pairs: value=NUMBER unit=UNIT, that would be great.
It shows value=40 unit=mph
